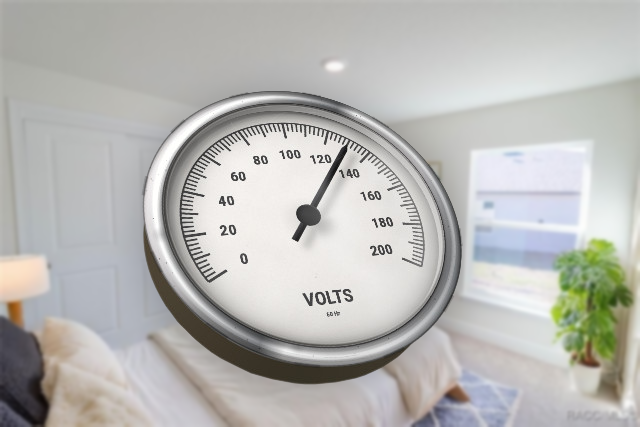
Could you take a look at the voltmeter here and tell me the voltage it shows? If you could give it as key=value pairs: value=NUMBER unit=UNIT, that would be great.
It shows value=130 unit=V
